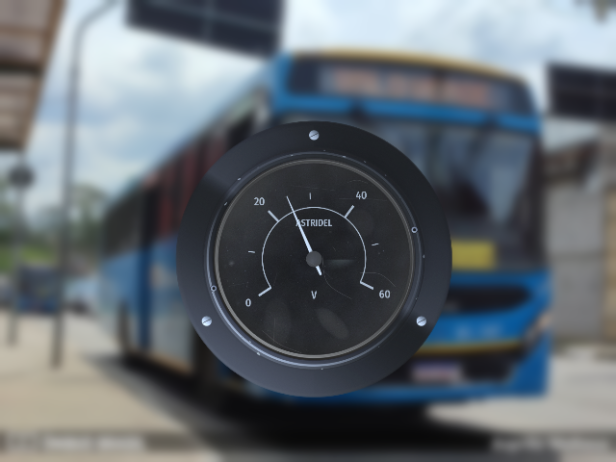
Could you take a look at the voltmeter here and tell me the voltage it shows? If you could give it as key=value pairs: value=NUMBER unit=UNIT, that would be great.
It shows value=25 unit=V
